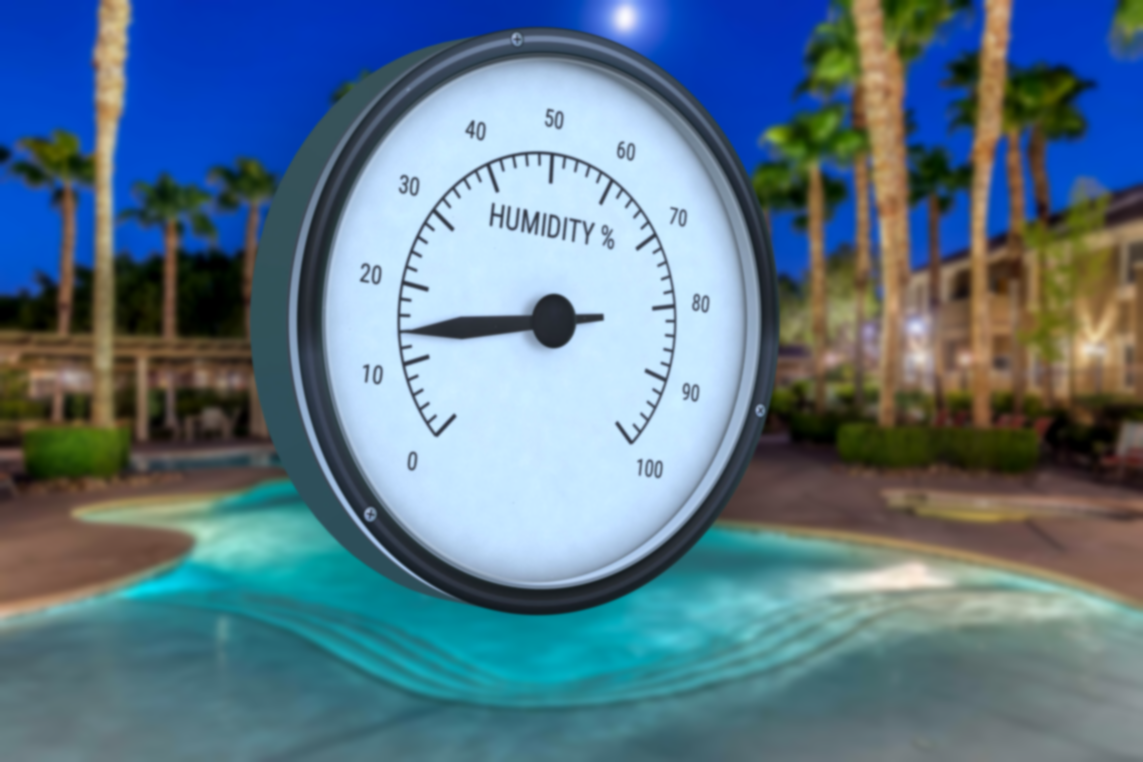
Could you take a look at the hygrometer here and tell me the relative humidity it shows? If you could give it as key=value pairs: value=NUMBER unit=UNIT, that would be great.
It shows value=14 unit=%
